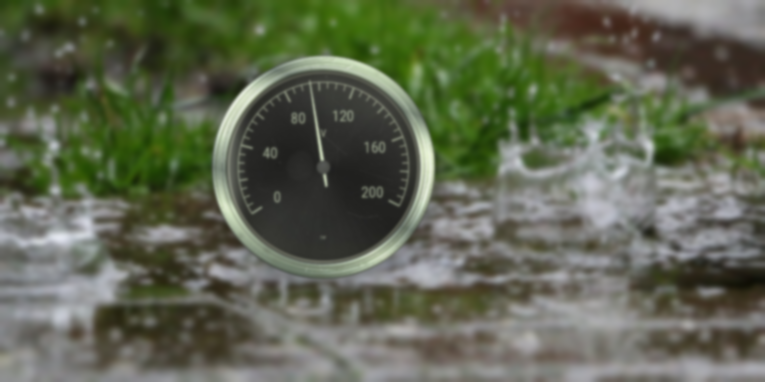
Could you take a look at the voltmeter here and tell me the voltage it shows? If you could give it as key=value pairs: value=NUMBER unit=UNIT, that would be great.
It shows value=95 unit=V
